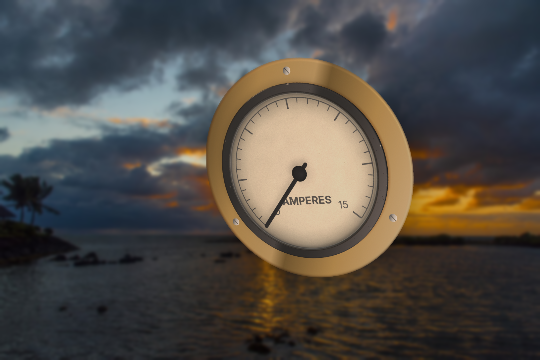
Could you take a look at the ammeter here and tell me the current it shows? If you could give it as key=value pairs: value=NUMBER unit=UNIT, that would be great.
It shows value=0 unit=A
